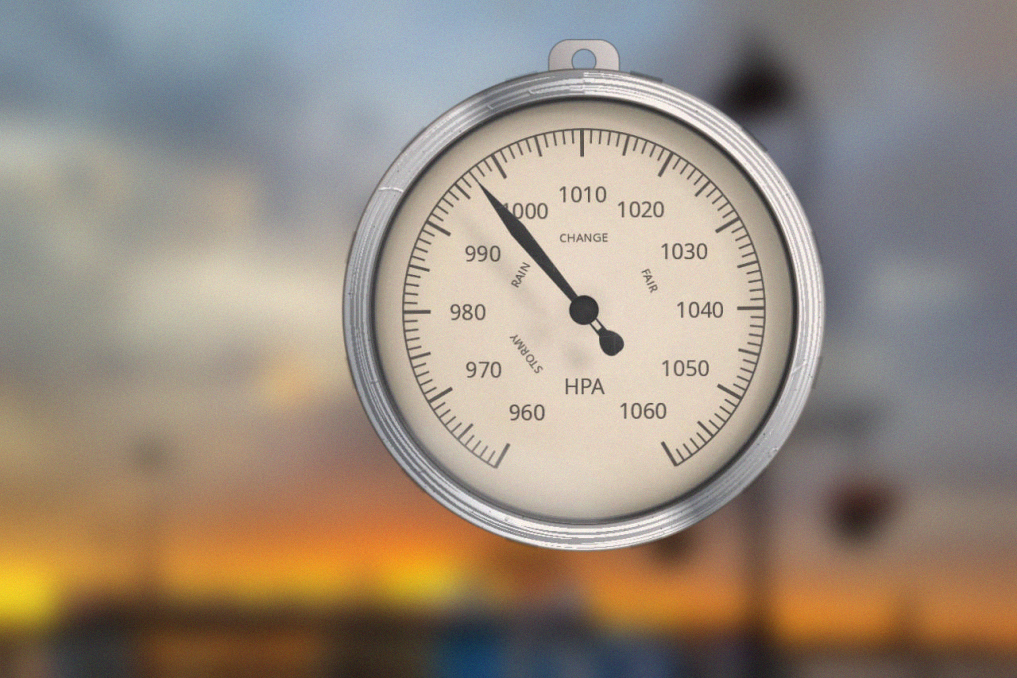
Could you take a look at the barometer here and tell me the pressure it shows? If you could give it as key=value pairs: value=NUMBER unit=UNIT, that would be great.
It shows value=997 unit=hPa
